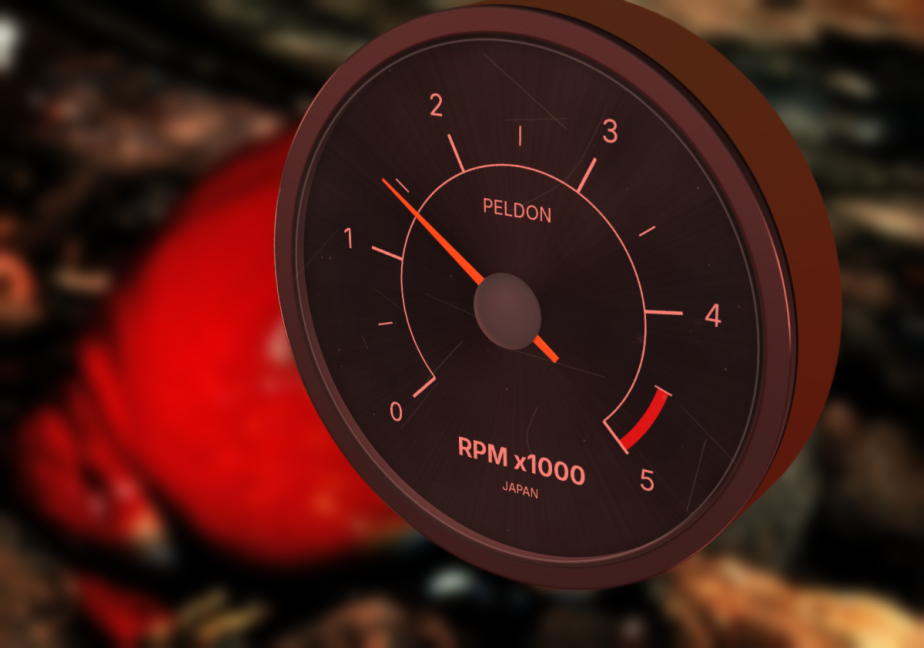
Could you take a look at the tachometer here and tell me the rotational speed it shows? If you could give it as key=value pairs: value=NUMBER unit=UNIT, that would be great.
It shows value=1500 unit=rpm
